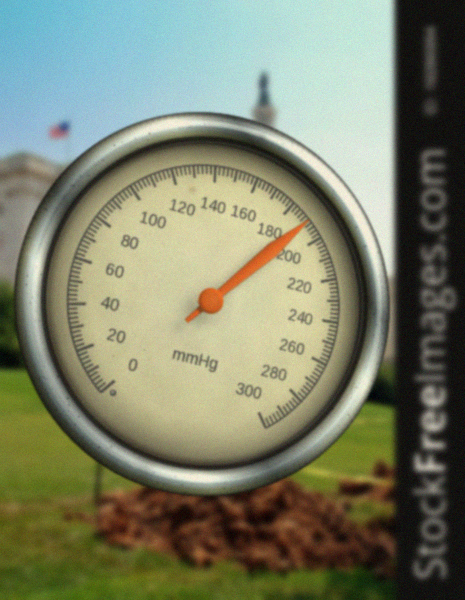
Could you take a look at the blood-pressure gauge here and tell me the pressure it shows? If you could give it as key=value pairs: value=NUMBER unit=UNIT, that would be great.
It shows value=190 unit=mmHg
